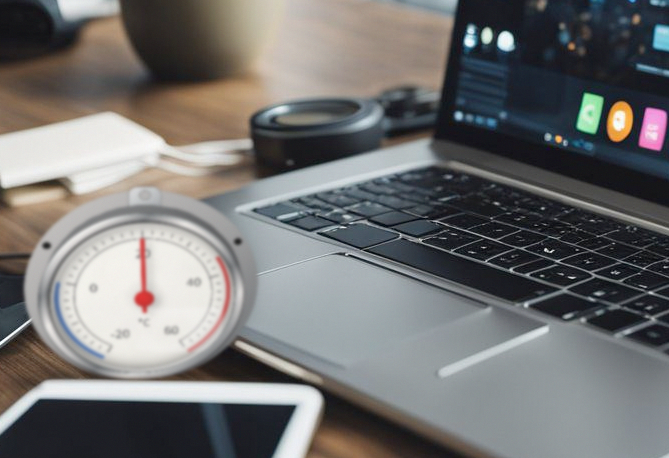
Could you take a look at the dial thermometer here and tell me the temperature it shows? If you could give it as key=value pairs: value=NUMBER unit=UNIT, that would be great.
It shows value=20 unit=°C
